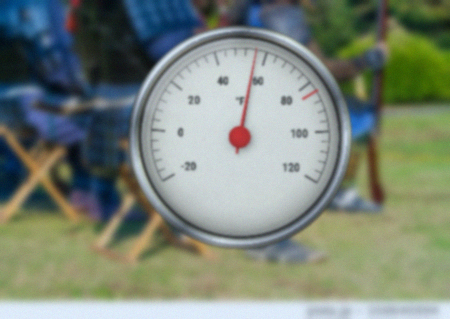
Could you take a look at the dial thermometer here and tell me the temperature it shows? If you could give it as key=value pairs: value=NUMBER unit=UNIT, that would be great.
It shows value=56 unit=°F
